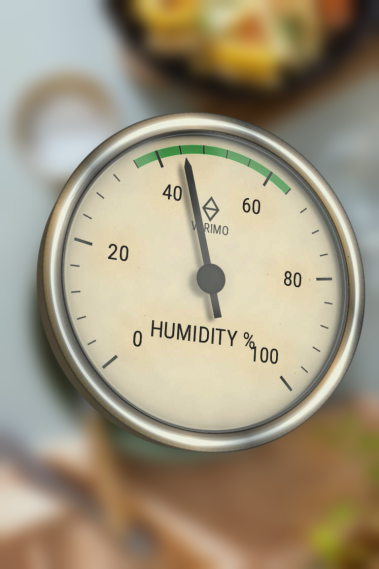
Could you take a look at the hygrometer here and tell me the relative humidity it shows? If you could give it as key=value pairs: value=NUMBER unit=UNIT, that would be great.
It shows value=44 unit=%
